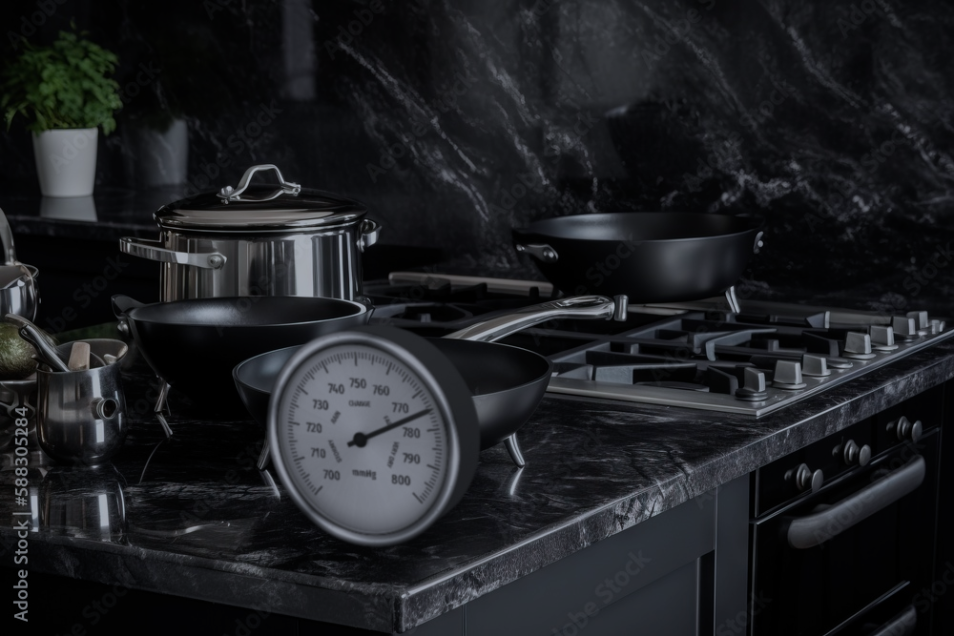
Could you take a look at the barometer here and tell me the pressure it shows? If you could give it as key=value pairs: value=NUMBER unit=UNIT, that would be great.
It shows value=775 unit=mmHg
